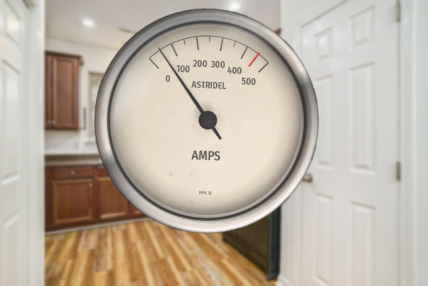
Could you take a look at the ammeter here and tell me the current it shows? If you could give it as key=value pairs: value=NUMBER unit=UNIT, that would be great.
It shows value=50 unit=A
